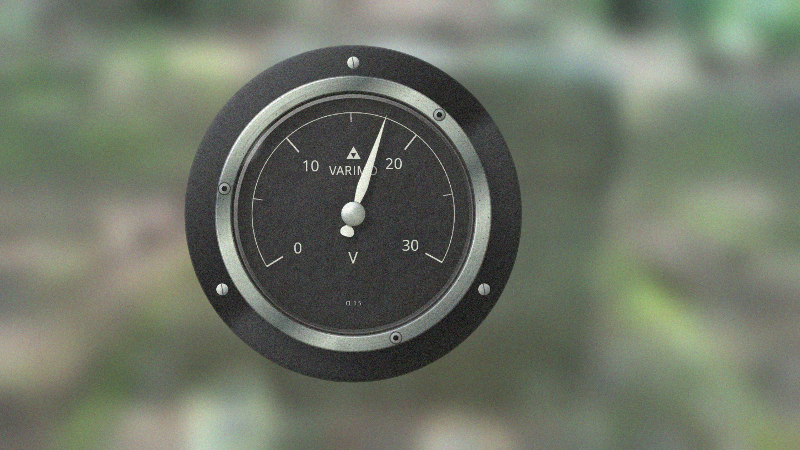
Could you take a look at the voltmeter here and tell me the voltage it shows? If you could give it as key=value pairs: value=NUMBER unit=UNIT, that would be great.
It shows value=17.5 unit=V
